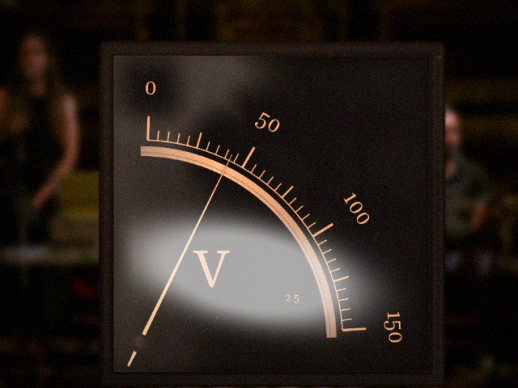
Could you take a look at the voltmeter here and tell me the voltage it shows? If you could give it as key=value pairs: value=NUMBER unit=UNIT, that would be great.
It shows value=42.5 unit=V
